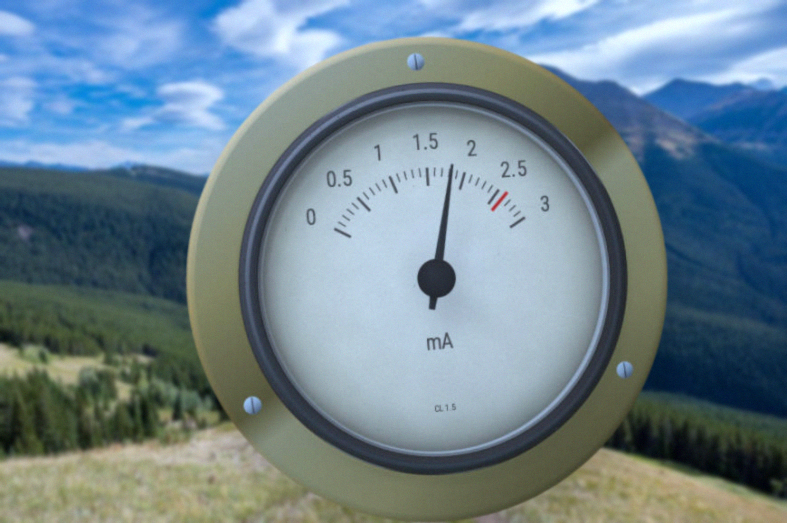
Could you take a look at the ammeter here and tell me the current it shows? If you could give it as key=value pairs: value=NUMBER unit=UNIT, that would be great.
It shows value=1.8 unit=mA
